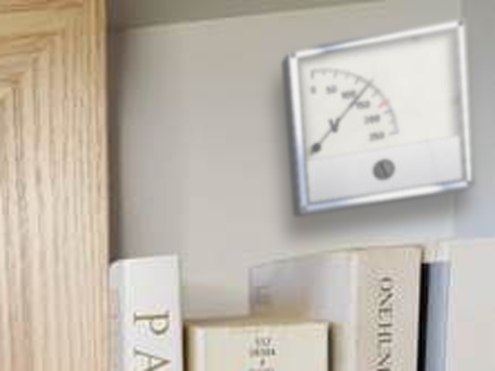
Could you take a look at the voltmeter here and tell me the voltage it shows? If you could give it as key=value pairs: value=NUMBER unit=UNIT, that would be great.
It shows value=125 unit=V
